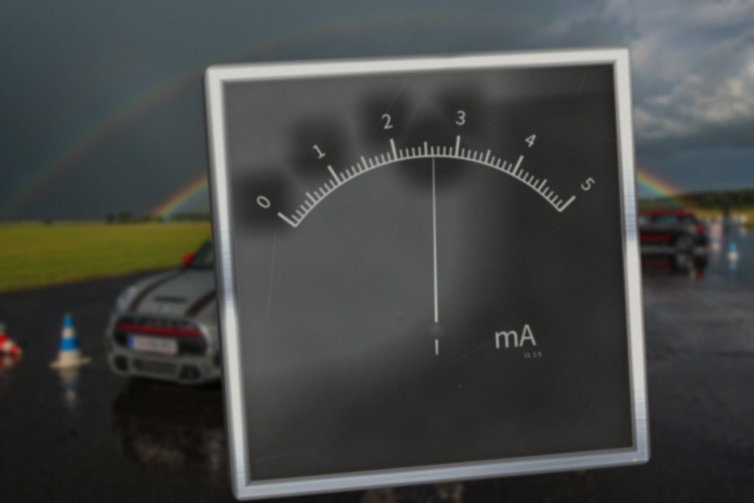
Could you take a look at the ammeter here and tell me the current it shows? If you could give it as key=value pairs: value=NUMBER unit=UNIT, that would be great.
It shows value=2.6 unit=mA
